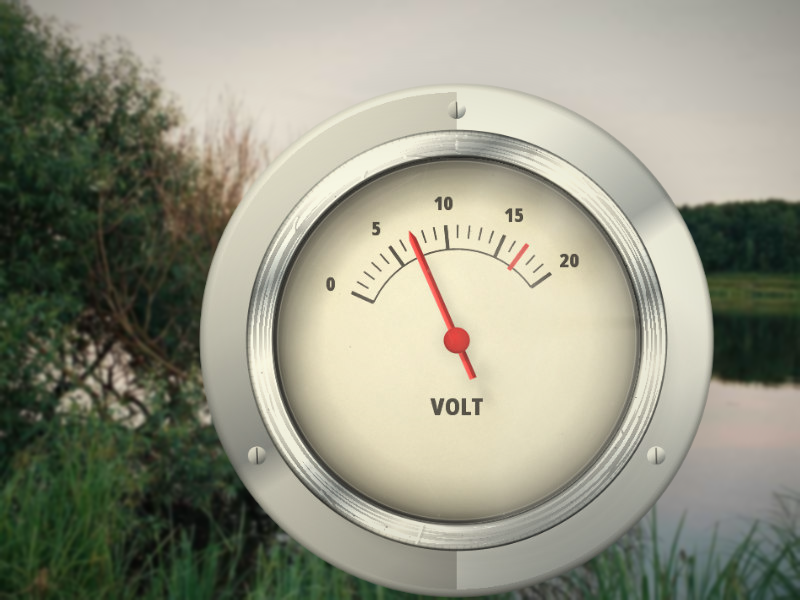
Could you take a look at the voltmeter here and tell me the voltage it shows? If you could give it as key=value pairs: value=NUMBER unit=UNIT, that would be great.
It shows value=7 unit=V
